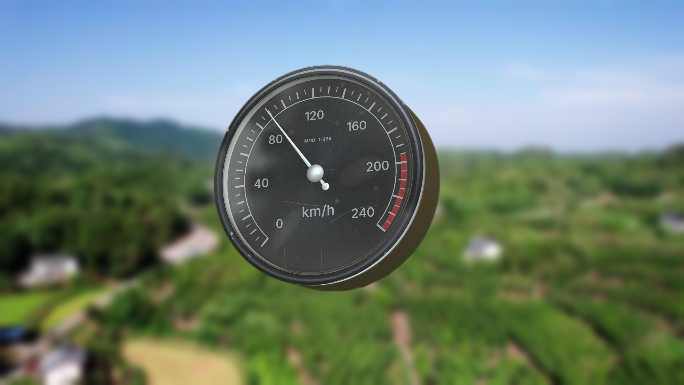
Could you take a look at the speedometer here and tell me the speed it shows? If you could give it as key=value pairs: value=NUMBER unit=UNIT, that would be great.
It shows value=90 unit=km/h
